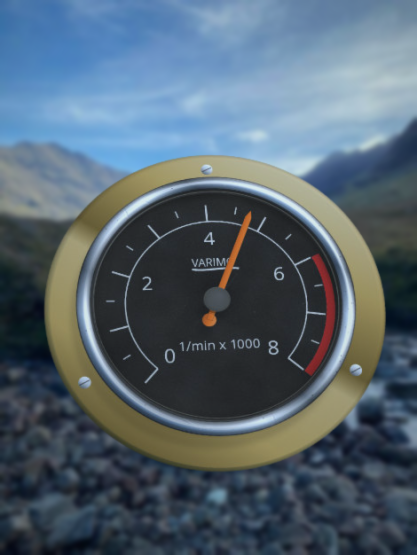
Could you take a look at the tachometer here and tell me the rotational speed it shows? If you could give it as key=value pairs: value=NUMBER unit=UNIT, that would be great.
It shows value=4750 unit=rpm
